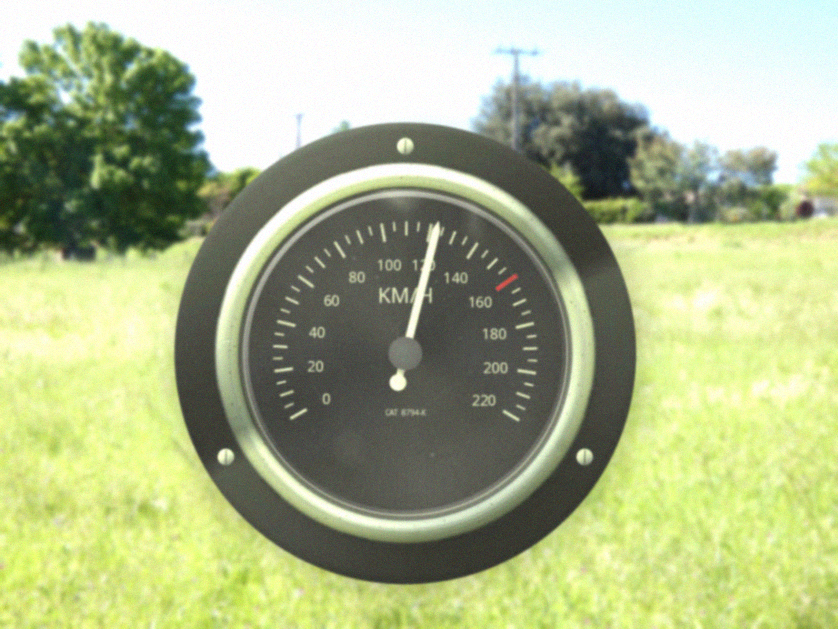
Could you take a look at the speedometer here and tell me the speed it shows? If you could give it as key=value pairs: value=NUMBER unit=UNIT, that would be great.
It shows value=122.5 unit=km/h
